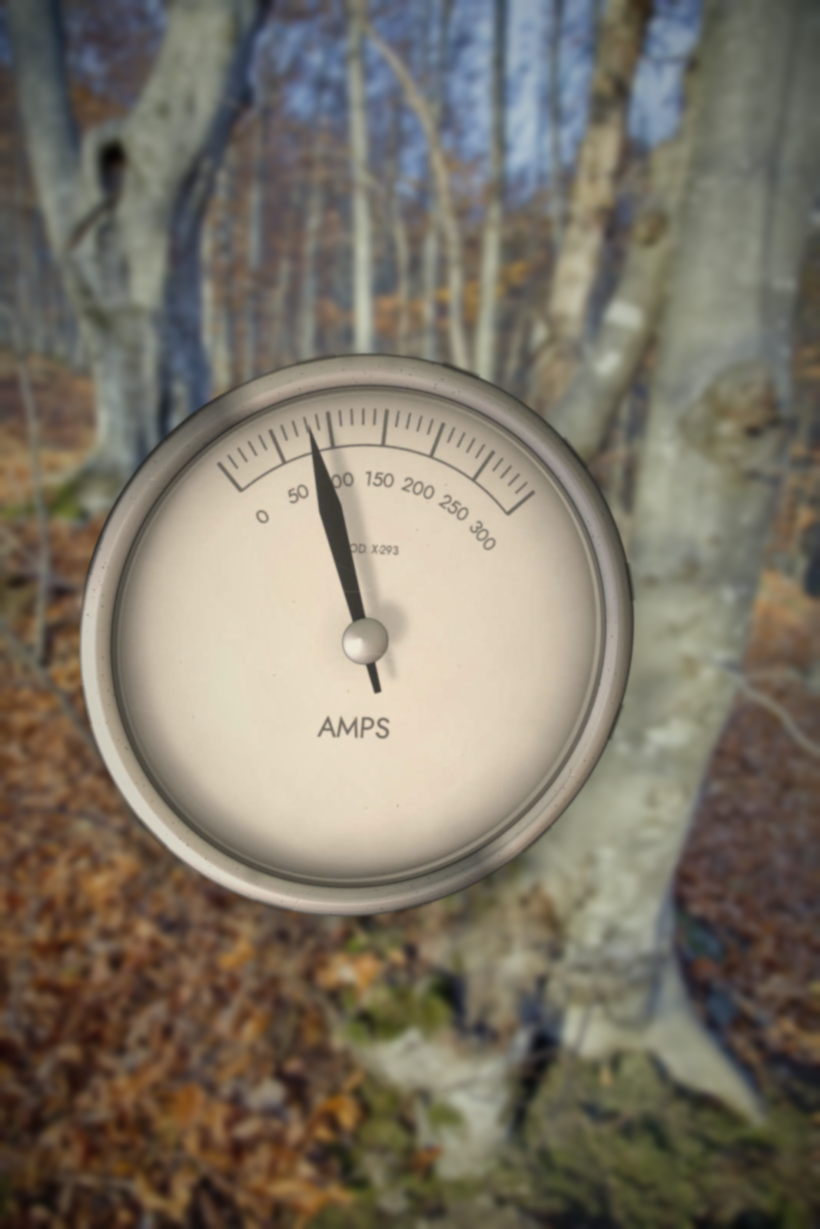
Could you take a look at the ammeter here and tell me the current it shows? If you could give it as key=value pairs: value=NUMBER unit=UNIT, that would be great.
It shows value=80 unit=A
